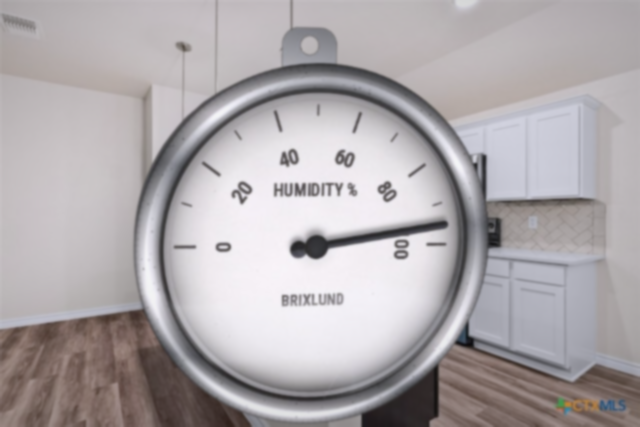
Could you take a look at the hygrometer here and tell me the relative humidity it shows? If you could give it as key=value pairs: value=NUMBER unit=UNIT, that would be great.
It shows value=95 unit=%
